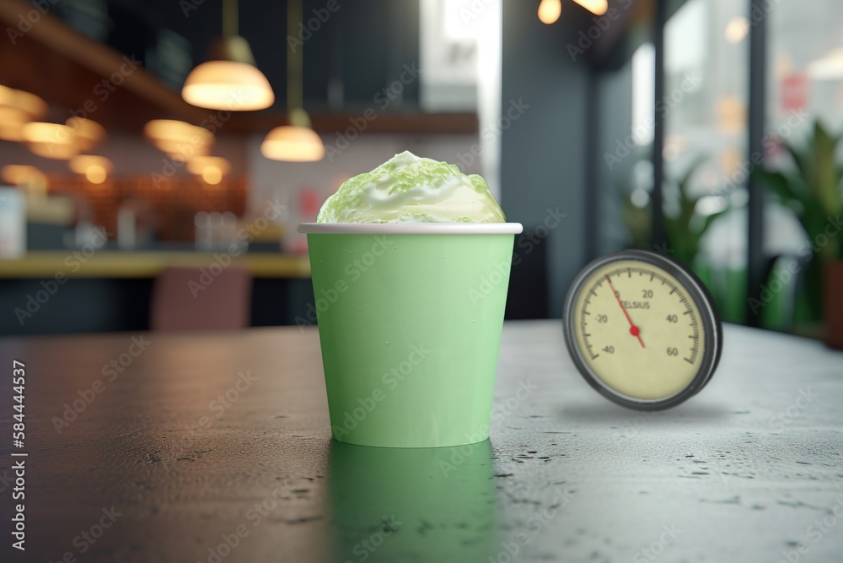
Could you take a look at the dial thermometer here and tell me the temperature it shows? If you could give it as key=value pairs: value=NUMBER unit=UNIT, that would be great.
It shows value=0 unit=°C
